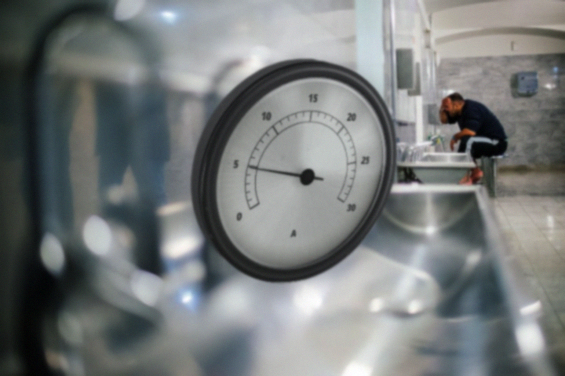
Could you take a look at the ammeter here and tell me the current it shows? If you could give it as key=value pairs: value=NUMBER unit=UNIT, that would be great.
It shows value=5 unit=A
